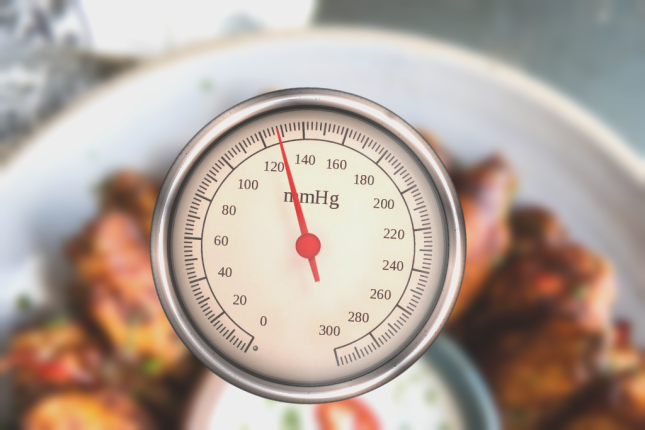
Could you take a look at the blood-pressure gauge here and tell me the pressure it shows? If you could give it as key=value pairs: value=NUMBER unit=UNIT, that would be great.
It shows value=128 unit=mmHg
